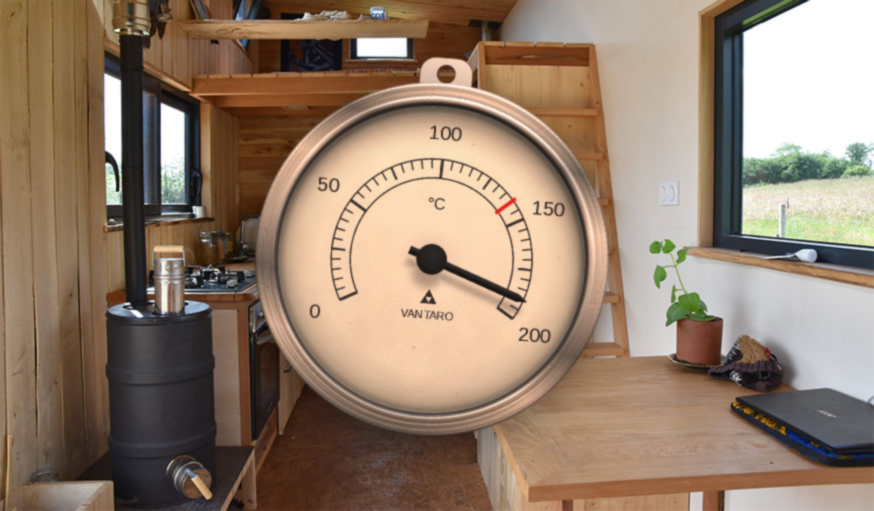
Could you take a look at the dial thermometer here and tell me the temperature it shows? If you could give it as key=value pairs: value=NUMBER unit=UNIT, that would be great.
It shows value=190 unit=°C
